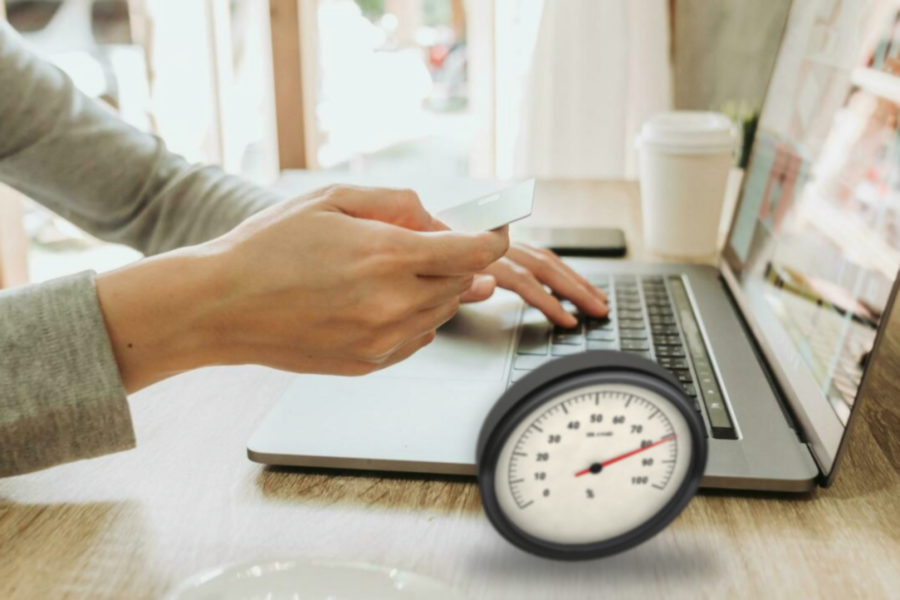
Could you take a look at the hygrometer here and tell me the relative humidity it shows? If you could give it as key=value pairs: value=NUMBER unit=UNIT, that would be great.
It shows value=80 unit=%
